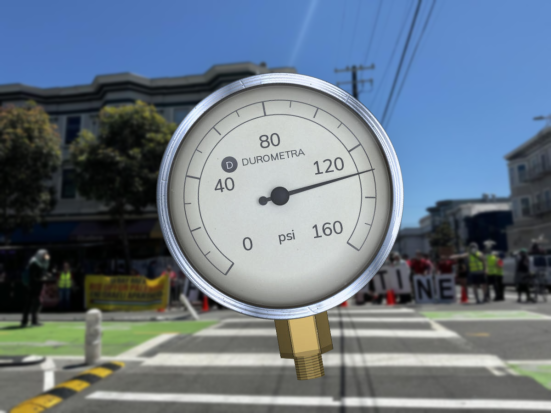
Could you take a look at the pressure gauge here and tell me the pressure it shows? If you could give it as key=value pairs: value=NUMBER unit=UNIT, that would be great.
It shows value=130 unit=psi
